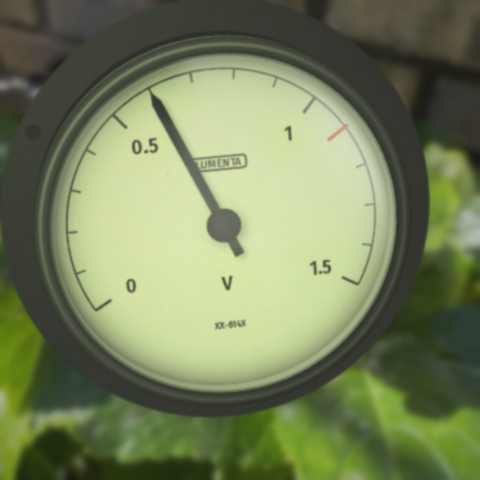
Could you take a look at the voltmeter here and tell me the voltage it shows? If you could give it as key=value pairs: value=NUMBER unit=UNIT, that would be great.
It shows value=0.6 unit=V
